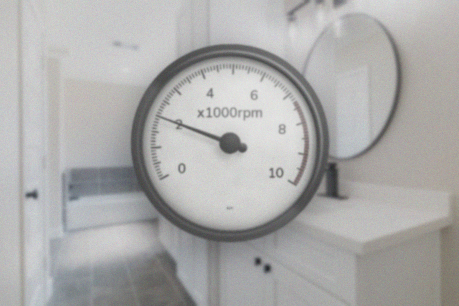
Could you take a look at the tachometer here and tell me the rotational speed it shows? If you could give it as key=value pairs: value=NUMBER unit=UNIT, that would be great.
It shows value=2000 unit=rpm
